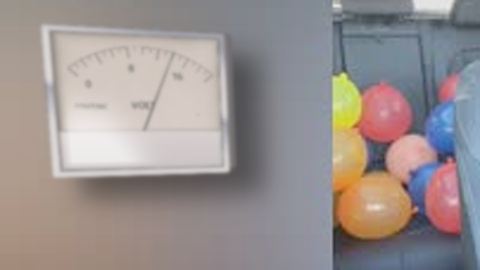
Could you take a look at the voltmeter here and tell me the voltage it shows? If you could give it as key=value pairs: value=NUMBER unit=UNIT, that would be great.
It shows value=14 unit=V
